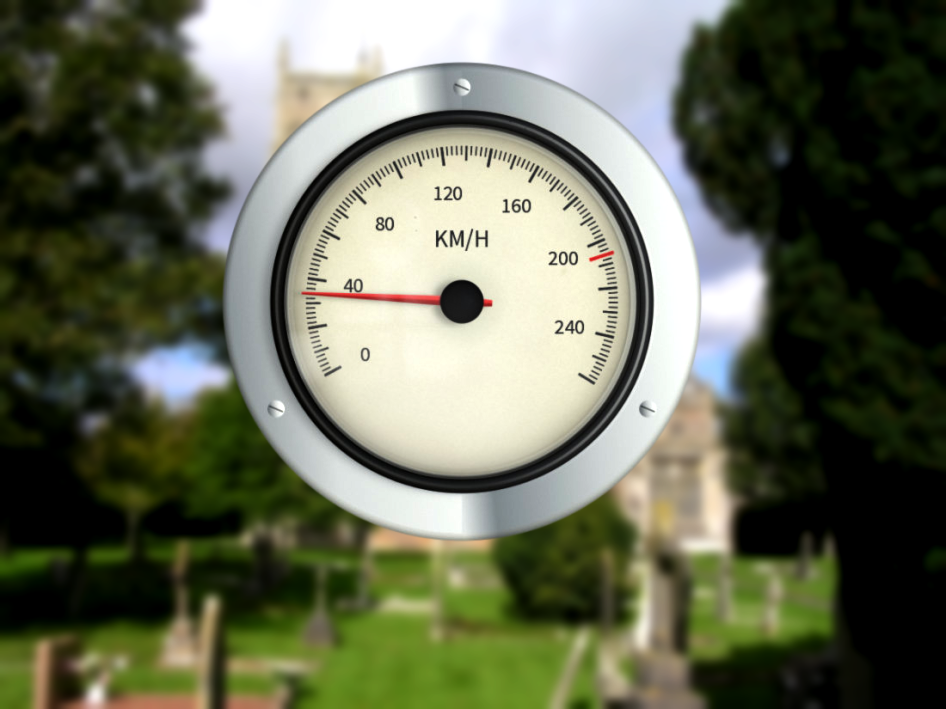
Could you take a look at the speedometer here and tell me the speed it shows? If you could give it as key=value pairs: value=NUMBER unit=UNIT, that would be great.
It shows value=34 unit=km/h
